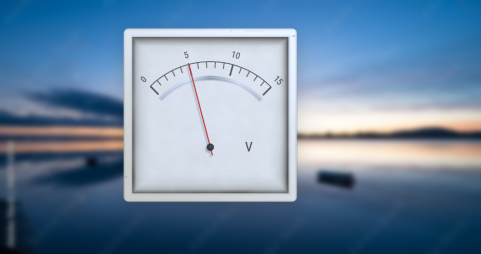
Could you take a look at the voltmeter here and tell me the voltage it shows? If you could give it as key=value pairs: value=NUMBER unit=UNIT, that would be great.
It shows value=5 unit=V
